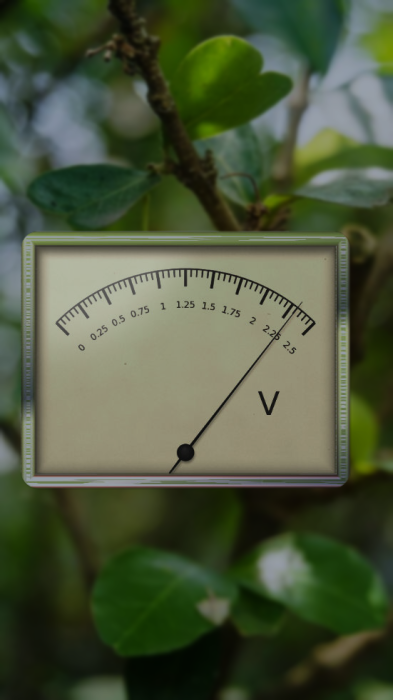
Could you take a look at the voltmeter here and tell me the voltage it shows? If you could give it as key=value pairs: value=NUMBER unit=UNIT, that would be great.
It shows value=2.3 unit=V
